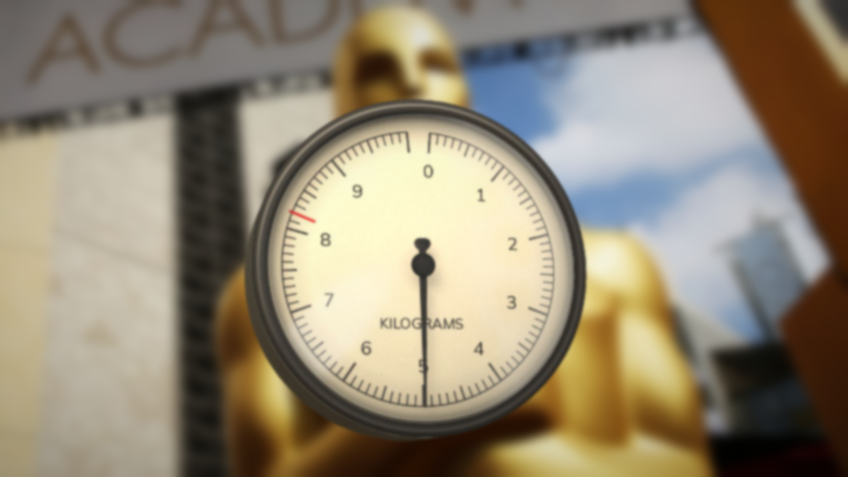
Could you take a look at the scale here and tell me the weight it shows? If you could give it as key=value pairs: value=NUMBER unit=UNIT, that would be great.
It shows value=5 unit=kg
